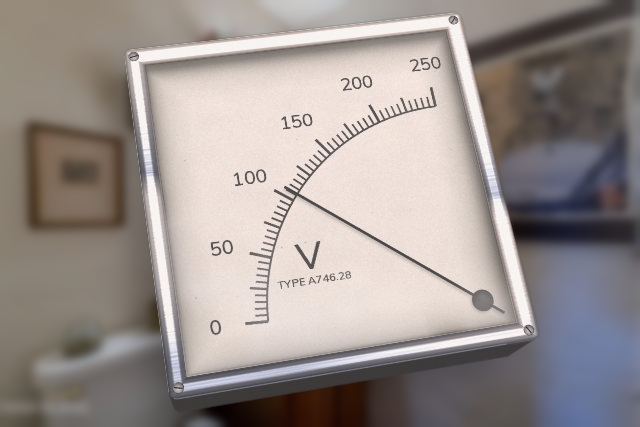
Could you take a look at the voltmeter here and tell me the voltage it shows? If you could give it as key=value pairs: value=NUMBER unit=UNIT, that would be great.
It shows value=105 unit=V
